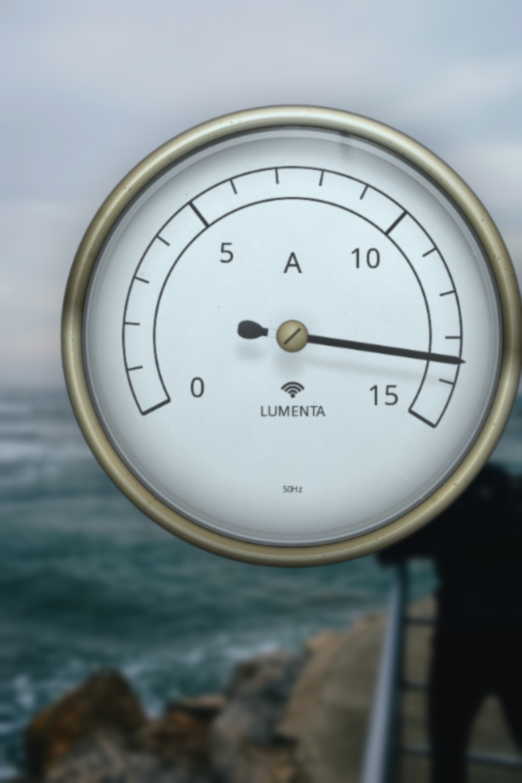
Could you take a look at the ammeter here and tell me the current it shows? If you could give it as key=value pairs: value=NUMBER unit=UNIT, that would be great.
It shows value=13.5 unit=A
